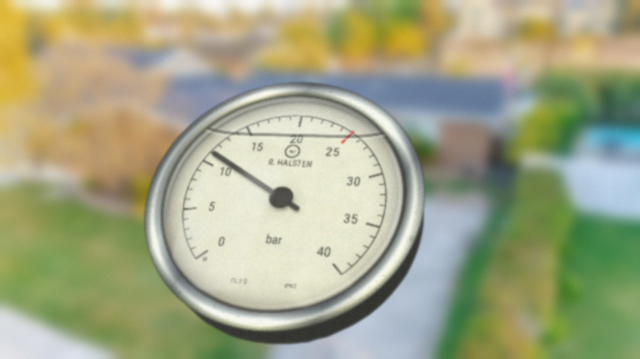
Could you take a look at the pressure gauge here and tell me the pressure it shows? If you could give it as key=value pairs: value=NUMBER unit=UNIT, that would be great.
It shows value=11 unit=bar
